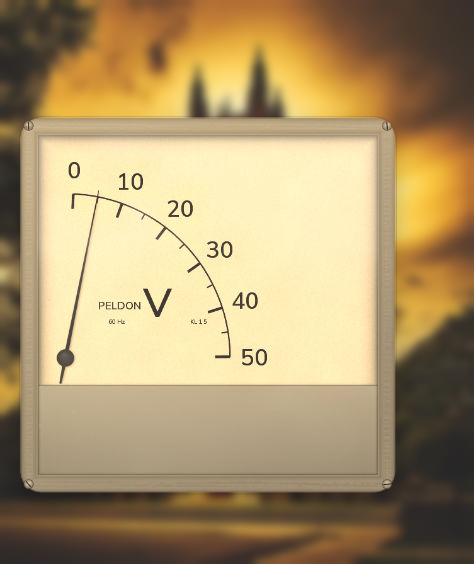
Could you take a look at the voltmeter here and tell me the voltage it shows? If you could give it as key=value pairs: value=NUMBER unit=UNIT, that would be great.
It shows value=5 unit=V
